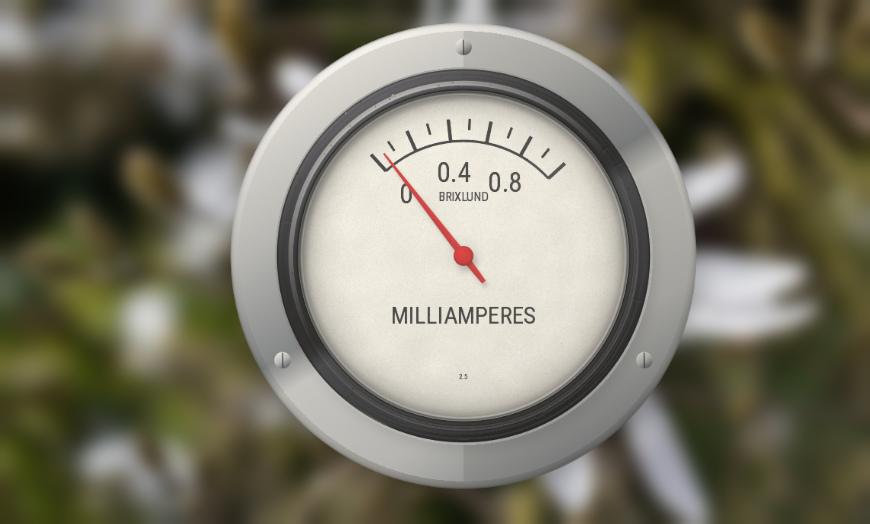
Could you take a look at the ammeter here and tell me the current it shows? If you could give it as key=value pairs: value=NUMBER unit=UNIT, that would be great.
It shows value=0.05 unit=mA
